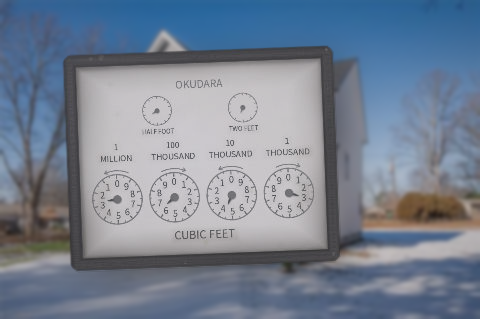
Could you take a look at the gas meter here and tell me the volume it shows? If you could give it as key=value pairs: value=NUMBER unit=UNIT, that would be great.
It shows value=264300 unit=ft³
